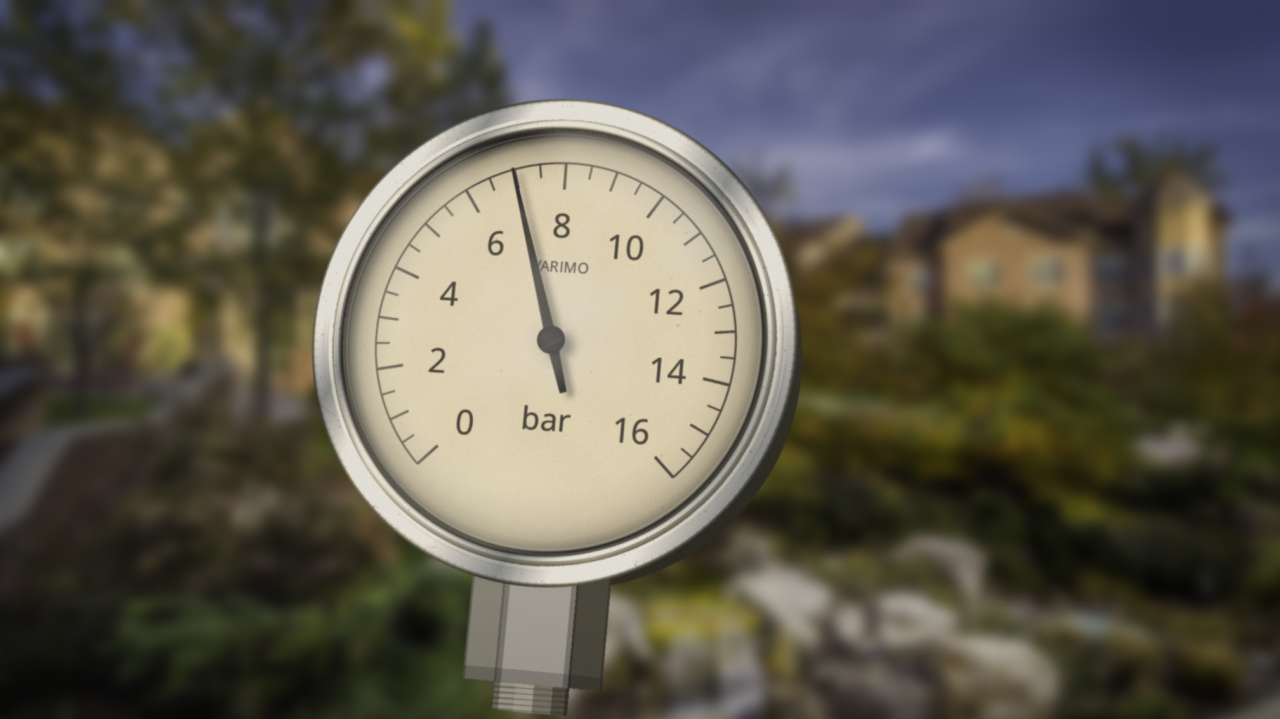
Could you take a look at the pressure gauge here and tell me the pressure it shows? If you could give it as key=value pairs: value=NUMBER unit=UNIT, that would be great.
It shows value=7 unit=bar
